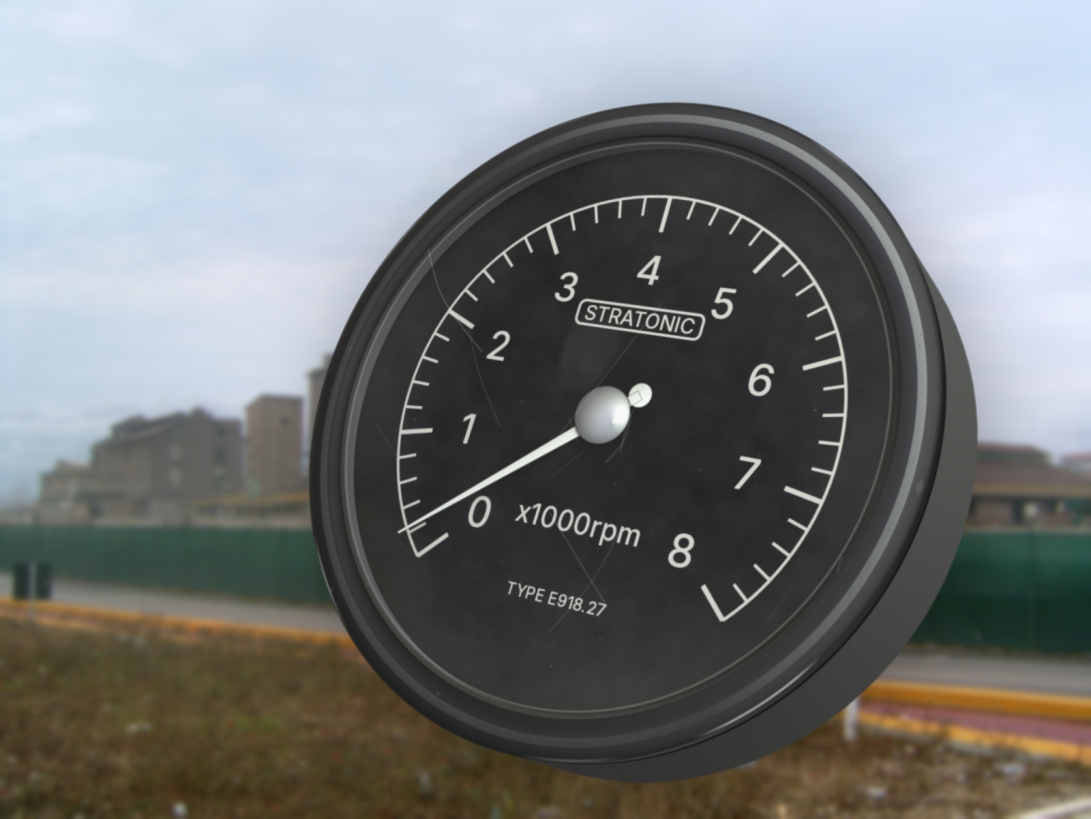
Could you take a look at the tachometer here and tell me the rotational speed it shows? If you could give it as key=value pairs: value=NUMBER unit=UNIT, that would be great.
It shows value=200 unit=rpm
